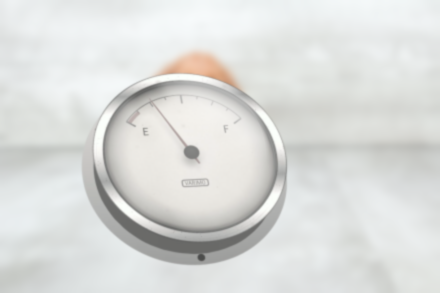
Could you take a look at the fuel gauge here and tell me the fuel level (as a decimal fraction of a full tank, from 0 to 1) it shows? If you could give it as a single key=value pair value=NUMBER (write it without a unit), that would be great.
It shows value=0.25
